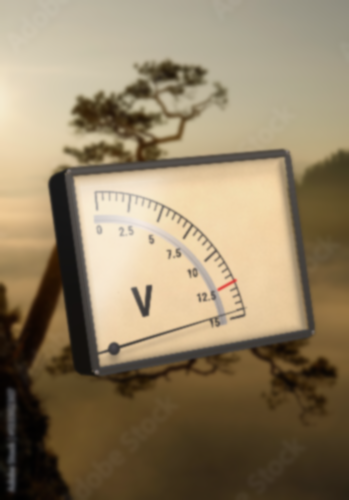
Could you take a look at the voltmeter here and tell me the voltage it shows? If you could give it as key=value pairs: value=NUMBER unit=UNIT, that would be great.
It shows value=14.5 unit=V
